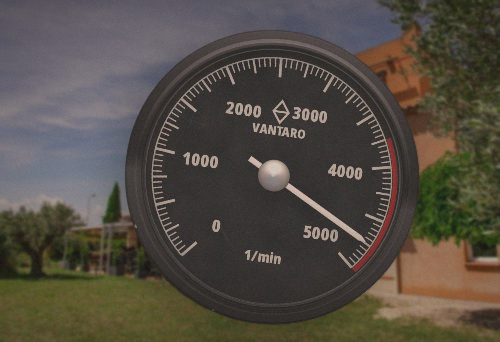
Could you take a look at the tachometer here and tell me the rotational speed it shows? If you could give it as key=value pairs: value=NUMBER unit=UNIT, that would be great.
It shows value=4750 unit=rpm
